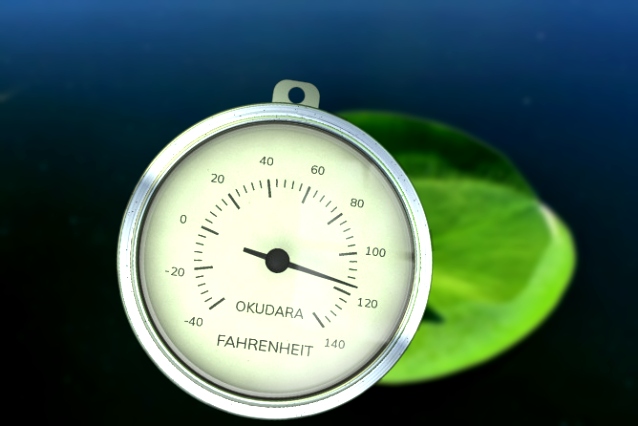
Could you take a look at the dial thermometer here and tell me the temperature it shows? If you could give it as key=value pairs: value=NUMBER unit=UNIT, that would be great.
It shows value=116 unit=°F
